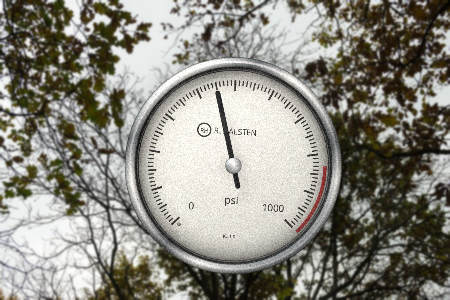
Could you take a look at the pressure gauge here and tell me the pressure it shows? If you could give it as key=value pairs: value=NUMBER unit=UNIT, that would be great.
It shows value=450 unit=psi
